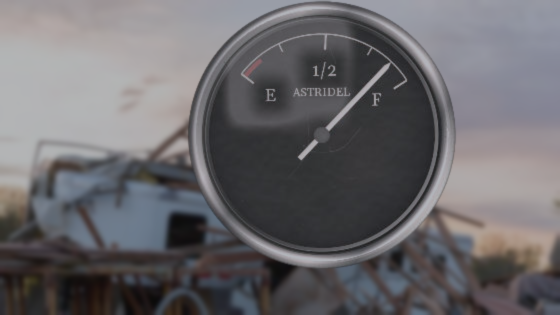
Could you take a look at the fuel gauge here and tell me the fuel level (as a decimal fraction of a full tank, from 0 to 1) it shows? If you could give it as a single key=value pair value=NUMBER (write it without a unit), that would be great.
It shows value=0.875
